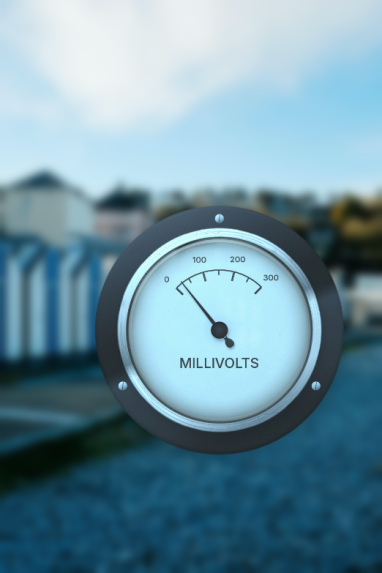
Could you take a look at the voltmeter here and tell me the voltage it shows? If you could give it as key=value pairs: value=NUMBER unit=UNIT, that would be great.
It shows value=25 unit=mV
